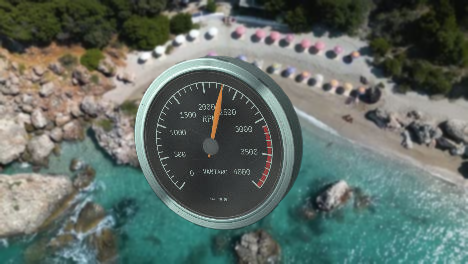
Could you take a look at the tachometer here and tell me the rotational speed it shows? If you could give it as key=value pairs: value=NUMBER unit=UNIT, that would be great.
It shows value=2300 unit=rpm
